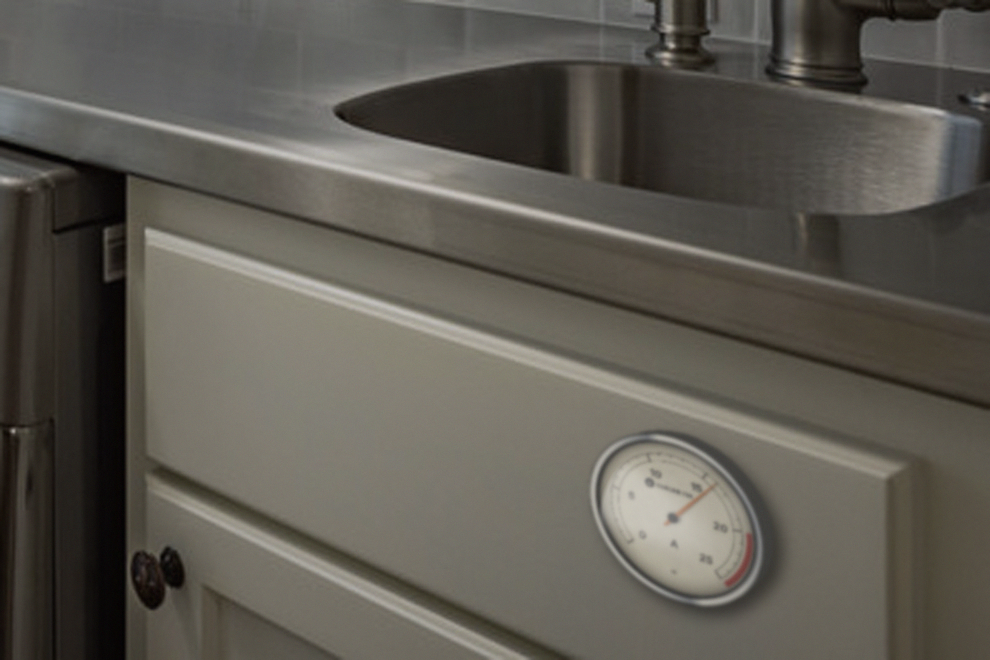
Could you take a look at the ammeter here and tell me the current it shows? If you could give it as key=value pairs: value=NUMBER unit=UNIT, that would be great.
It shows value=16 unit=A
